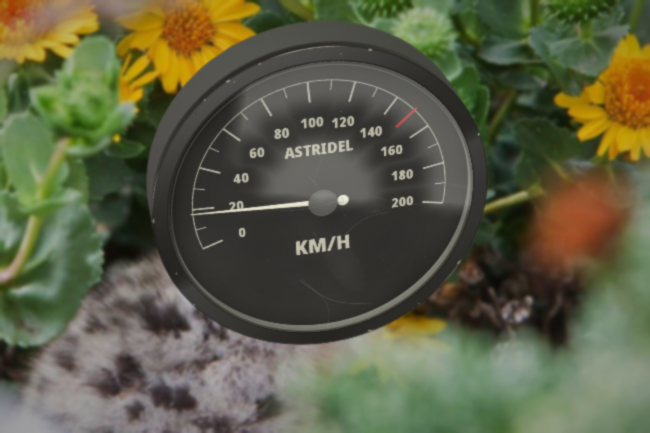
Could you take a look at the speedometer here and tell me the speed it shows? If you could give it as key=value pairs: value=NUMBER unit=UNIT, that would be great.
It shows value=20 unit=km/h
